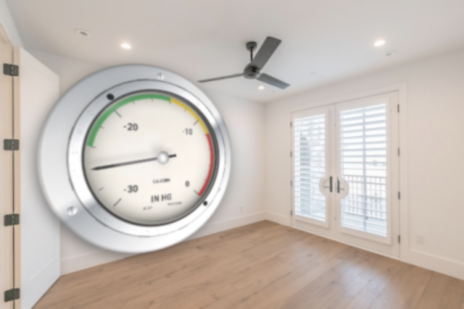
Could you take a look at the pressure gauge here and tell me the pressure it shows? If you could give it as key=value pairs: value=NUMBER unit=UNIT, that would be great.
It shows value=-26 unit=inHg
